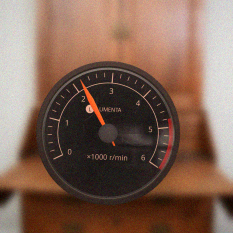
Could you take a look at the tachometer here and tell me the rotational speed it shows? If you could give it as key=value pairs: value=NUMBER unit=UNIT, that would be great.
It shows value=2200 unit=rpm
